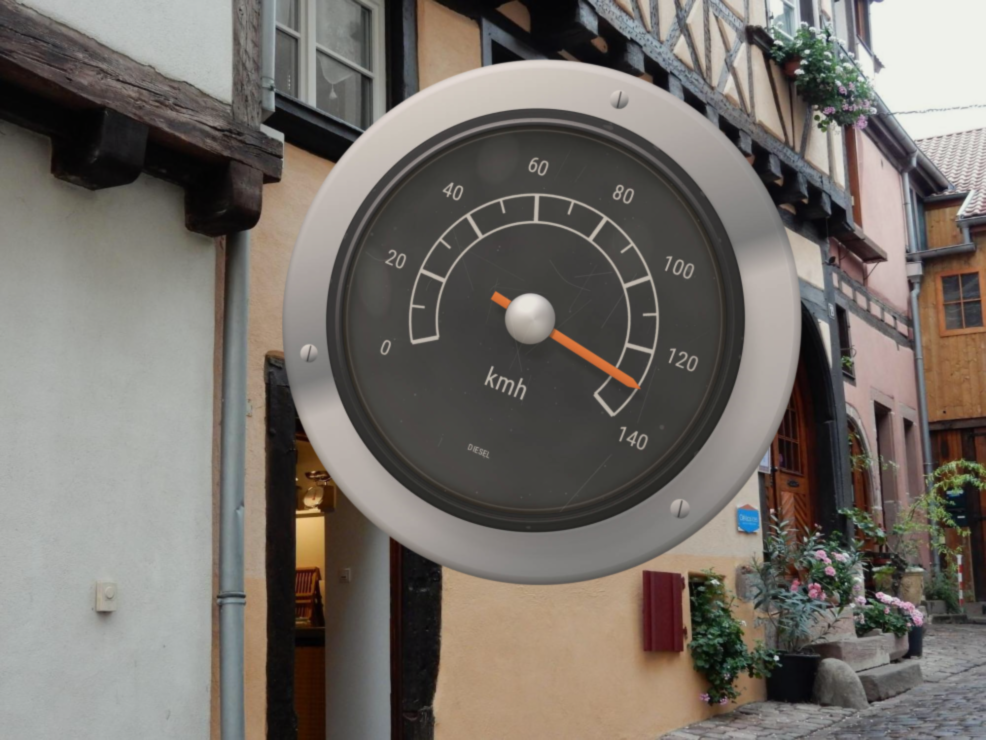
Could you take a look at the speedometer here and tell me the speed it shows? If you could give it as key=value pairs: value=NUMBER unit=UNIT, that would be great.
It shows value=130 unit=km/h
